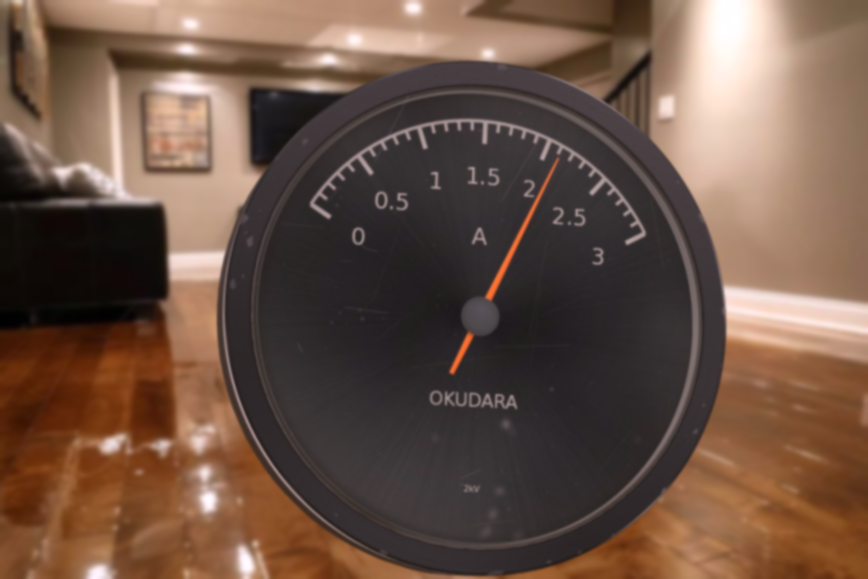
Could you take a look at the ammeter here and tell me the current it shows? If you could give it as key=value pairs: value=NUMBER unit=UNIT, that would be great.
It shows value=2.1 unit=A
